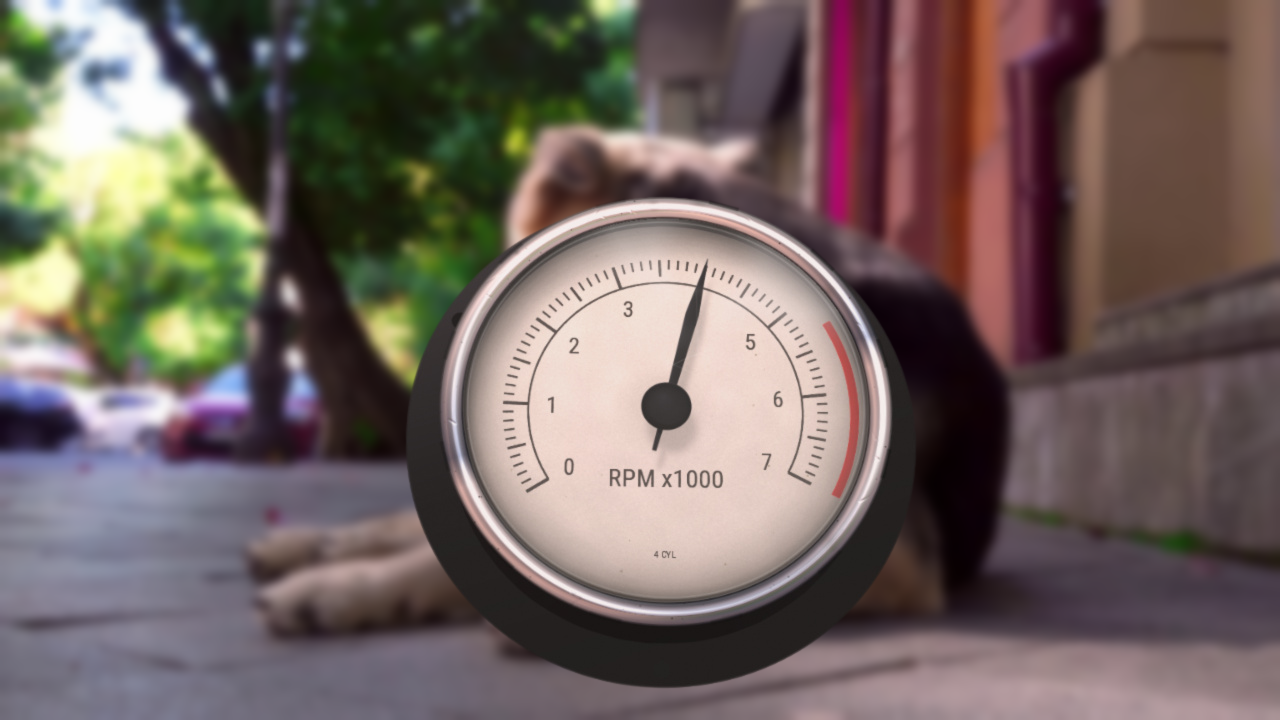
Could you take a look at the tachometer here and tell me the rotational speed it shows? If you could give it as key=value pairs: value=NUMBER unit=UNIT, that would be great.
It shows value=4000 unit=rpm
